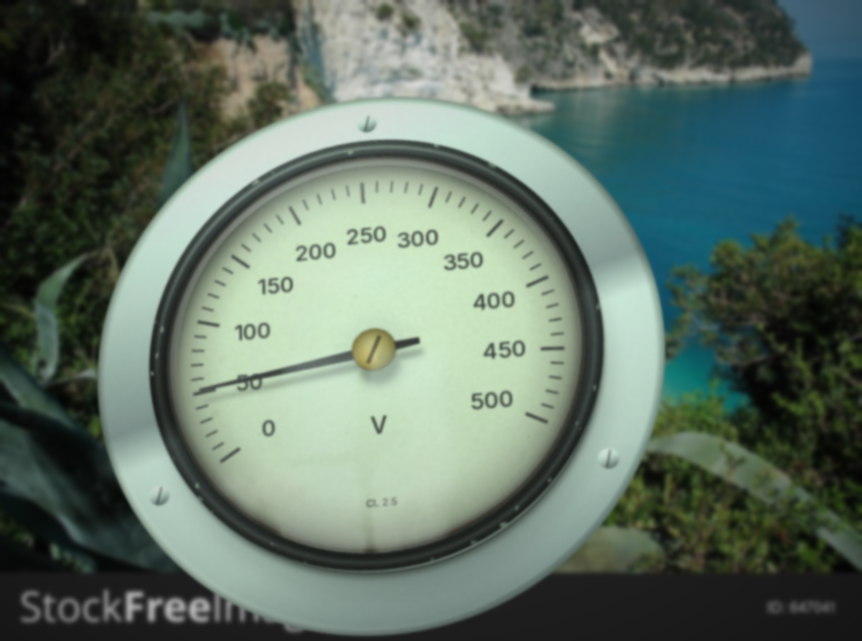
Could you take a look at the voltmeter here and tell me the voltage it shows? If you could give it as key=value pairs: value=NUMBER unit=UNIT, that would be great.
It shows value=50 unit=V
